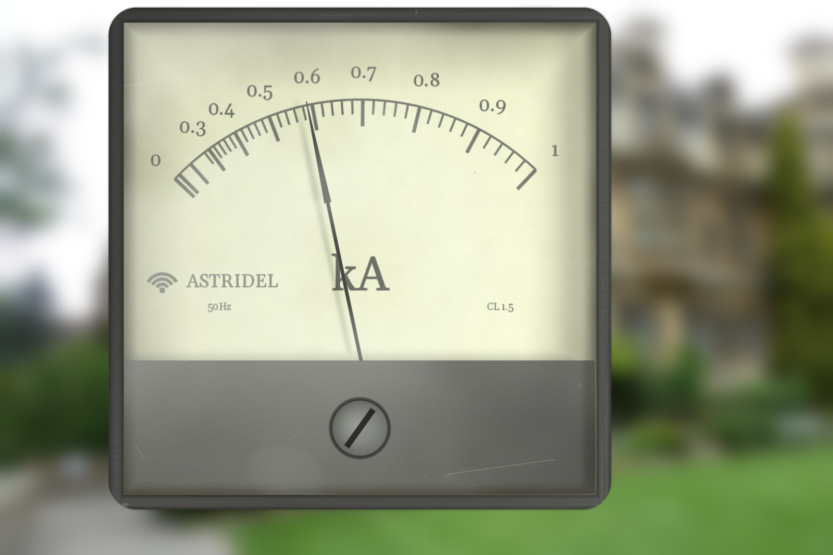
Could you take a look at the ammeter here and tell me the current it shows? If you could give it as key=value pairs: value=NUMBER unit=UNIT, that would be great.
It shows value=0.59 unit=kA
